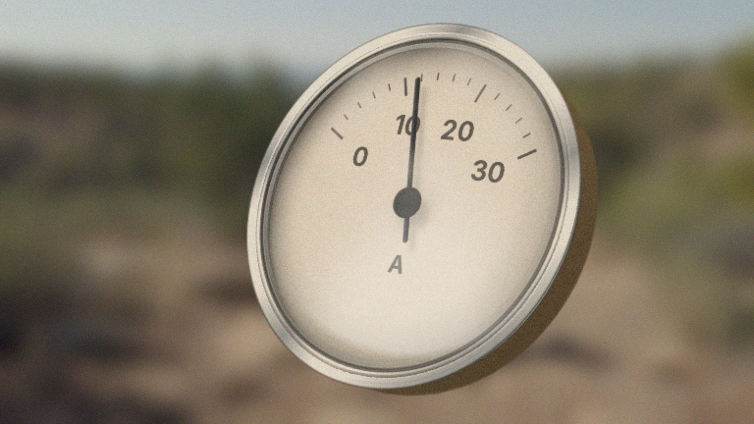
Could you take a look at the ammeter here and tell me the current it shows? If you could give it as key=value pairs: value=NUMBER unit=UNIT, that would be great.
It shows value=12 unit=A
